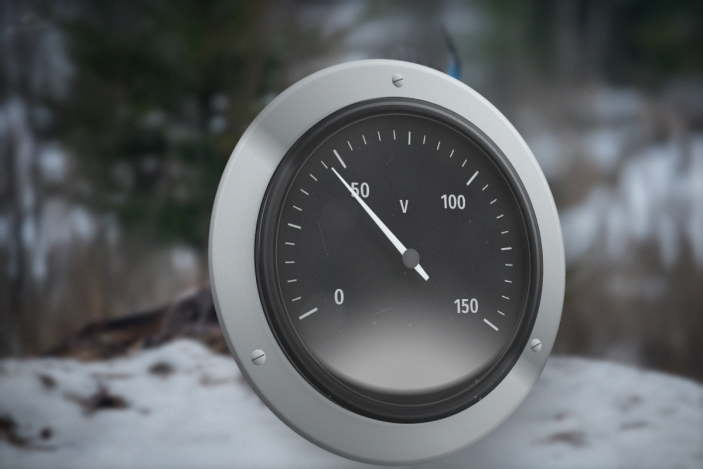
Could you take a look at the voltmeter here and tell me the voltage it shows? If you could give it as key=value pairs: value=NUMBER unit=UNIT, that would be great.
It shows value=45 unit=V
